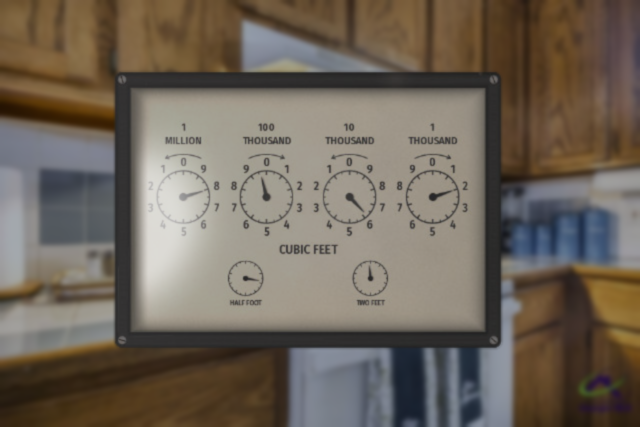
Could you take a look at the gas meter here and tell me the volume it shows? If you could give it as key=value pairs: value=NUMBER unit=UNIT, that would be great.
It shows value=796200 unit=ft³
